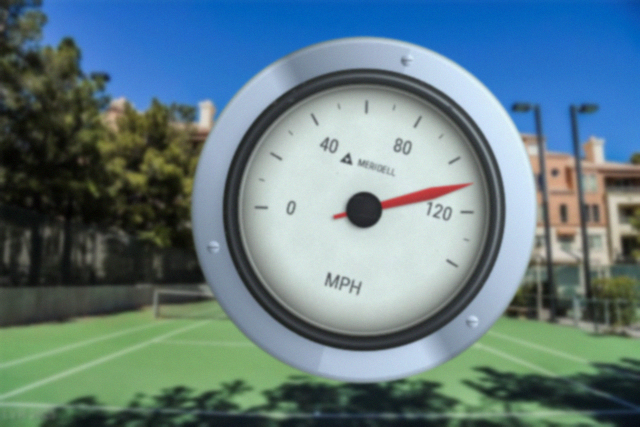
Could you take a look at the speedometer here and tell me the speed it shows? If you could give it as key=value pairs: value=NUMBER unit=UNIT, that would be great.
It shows value=110 unit=mph
